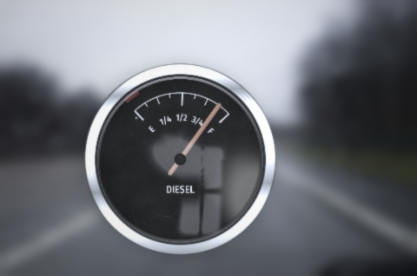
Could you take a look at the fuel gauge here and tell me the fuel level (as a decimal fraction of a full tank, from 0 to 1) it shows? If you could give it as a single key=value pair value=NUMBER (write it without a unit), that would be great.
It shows value=0.875
